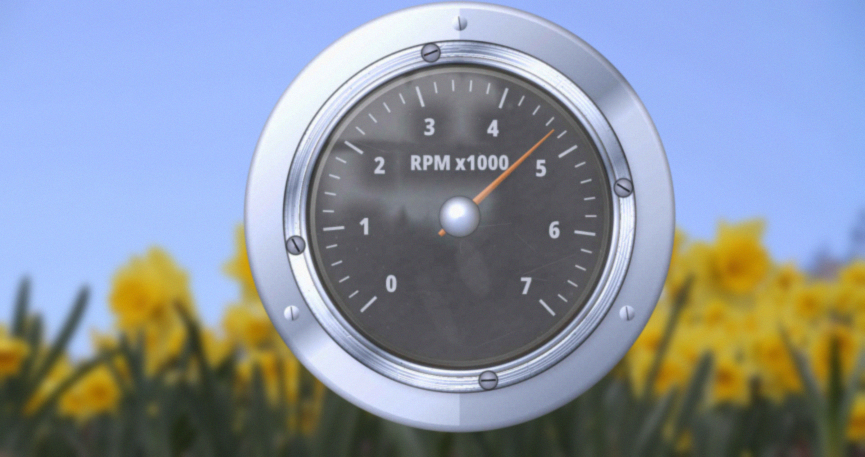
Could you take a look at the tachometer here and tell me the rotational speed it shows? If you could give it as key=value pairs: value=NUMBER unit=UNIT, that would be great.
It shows value=4700 unit=rpm
